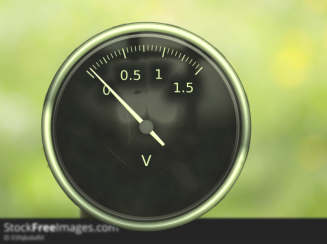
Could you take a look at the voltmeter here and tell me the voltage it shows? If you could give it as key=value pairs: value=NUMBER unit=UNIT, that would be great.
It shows value=0.05 unit=V
